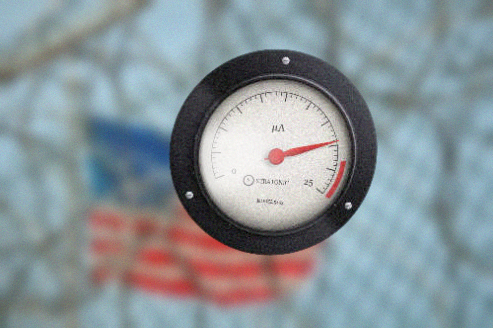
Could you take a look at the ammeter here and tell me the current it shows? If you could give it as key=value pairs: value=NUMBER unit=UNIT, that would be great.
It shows value=19.5 unit=µA
